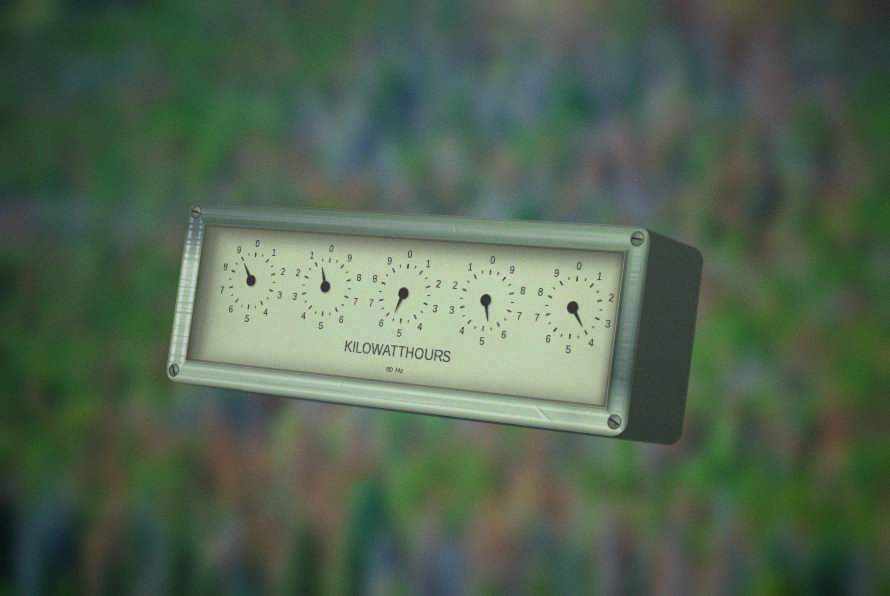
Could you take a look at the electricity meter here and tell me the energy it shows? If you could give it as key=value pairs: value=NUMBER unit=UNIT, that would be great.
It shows value=90554 unit=kWh
